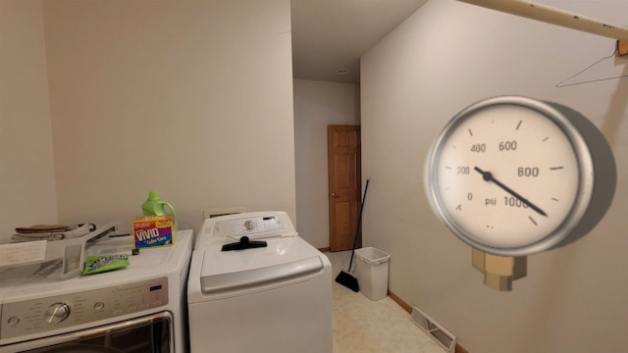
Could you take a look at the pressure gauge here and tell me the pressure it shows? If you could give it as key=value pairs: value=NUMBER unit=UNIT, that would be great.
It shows value=950 unit=psi
